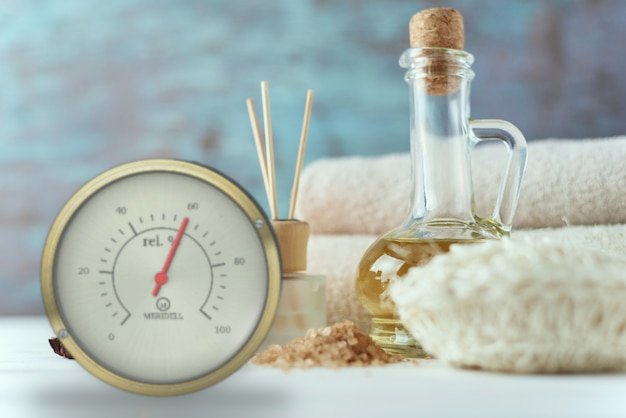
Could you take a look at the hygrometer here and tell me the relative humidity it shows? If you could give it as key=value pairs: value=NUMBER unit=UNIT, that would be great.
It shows value=60 unit=%
